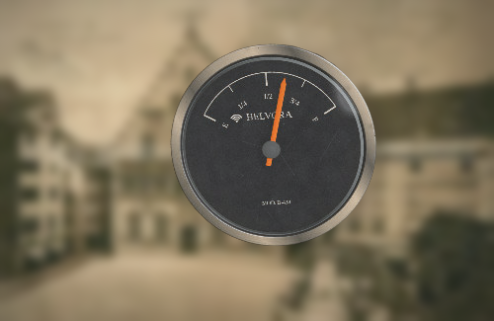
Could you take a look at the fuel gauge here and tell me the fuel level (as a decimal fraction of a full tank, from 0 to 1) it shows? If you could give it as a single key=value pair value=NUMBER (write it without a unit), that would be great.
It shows value=0.625
